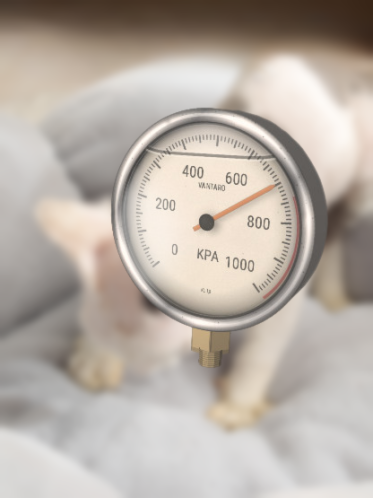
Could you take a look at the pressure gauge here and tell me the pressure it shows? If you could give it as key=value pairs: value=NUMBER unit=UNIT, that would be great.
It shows value=700 unit=kPa
